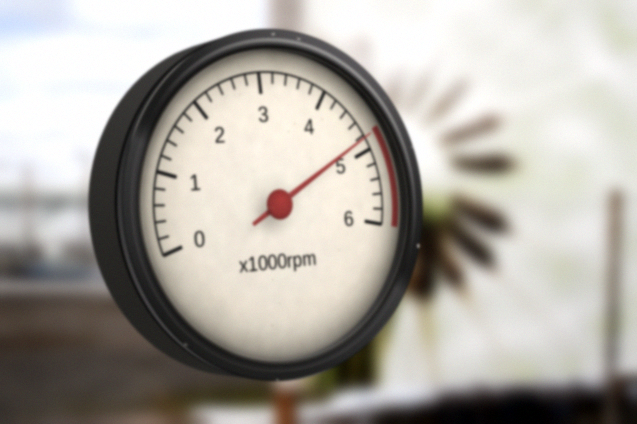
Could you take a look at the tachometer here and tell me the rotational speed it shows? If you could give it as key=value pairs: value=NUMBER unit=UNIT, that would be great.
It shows value=4800 unit=rpm
